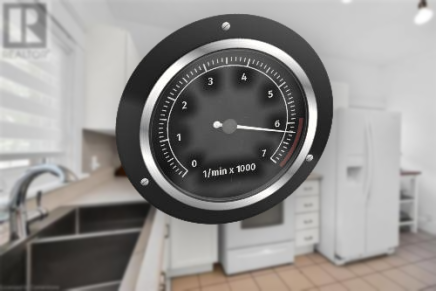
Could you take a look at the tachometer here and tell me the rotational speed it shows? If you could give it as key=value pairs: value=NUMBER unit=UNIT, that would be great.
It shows value=6200 unit=rpm
